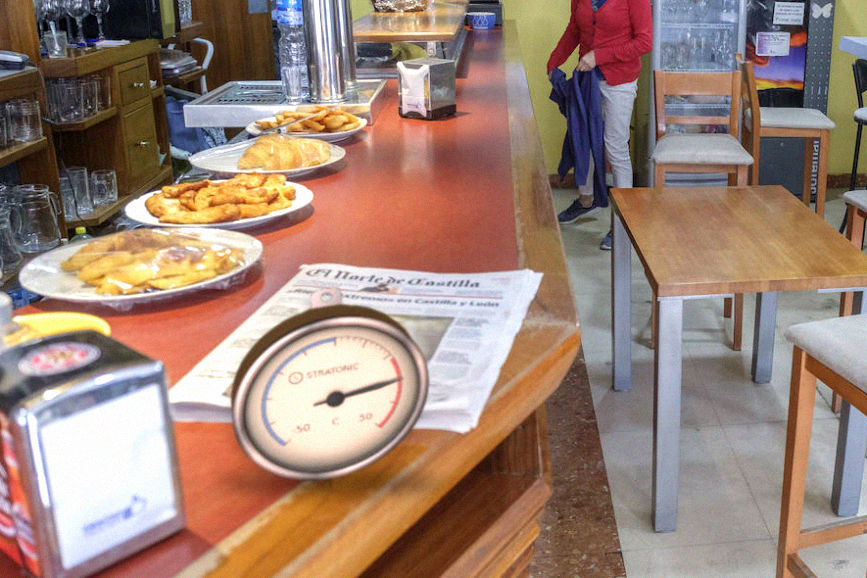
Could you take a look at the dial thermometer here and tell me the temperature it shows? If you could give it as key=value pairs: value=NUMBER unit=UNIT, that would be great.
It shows value=30 unit=°C
